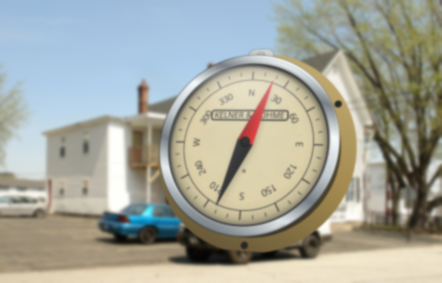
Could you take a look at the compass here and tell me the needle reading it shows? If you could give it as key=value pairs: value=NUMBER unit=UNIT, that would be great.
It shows value=20 unit=°
